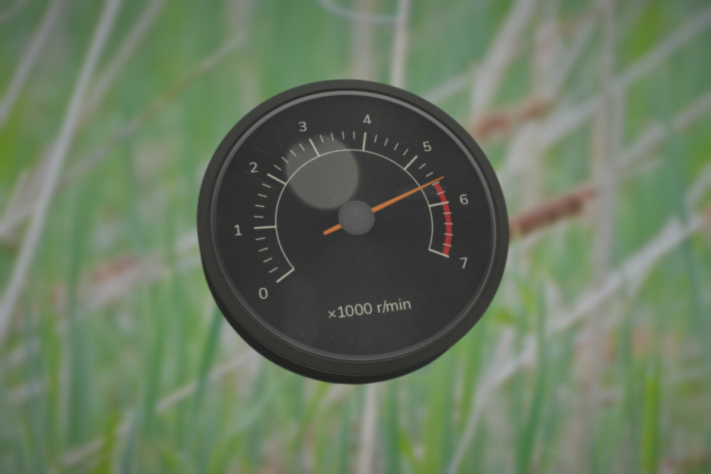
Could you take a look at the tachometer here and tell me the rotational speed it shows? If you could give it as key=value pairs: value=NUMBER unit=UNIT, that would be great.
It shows value=5600 unit=rpm
